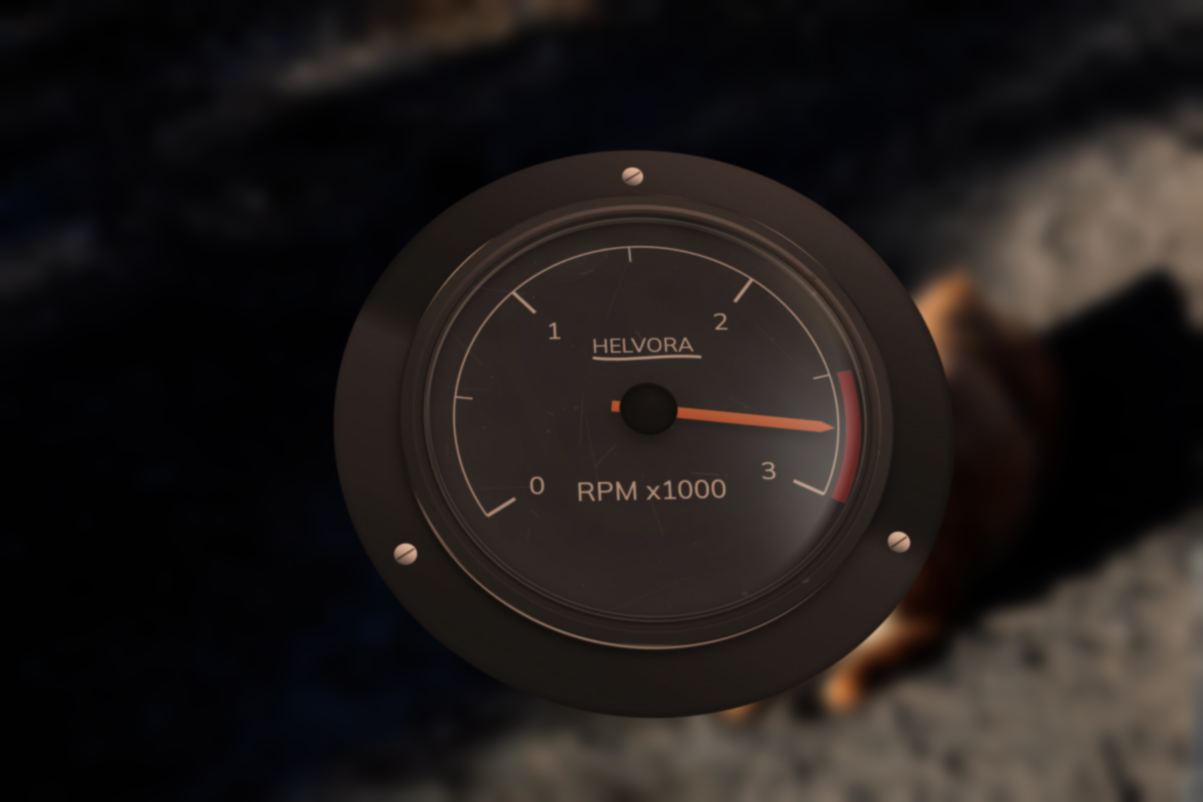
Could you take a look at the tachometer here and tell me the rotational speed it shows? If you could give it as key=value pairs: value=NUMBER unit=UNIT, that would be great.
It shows value=2750 unit=rpm
